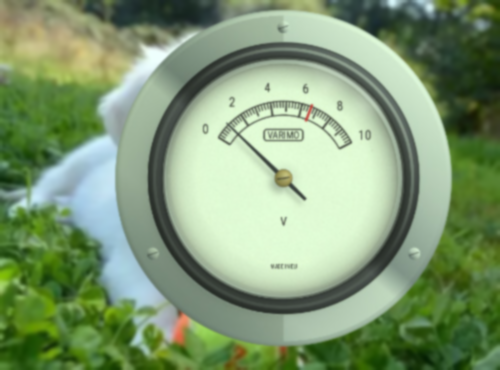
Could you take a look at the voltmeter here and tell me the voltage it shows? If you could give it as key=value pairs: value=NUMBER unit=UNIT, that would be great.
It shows value=1 unit=V
